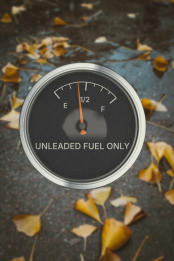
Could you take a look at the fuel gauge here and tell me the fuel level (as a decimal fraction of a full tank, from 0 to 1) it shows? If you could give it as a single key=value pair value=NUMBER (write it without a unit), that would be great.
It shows value=0.375
